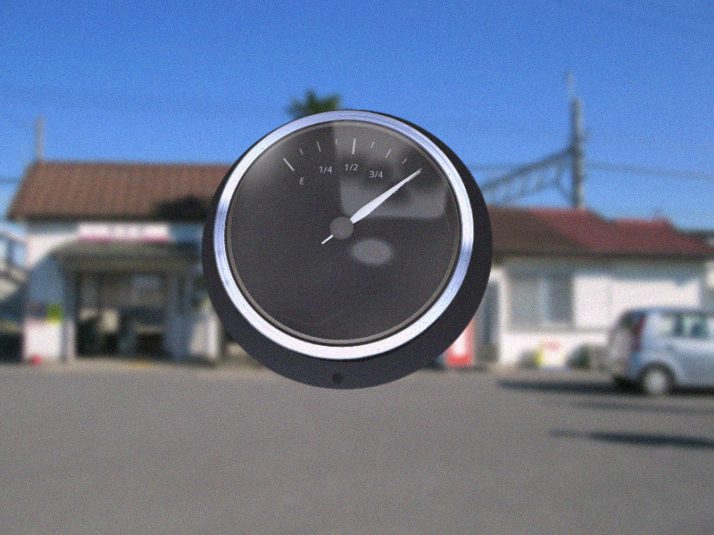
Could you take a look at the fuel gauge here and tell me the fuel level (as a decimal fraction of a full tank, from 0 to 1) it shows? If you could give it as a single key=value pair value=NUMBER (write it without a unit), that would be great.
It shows value=1
